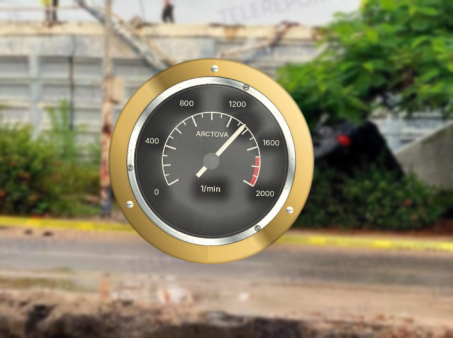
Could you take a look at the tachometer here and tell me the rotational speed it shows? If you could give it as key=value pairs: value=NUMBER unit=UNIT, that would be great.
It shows value=1350 unit=rpm
